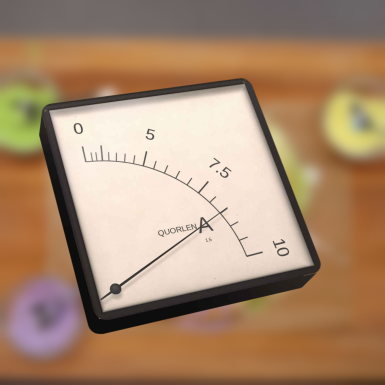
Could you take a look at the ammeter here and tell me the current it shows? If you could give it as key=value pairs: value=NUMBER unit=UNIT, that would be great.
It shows value=8.5 unit=A
